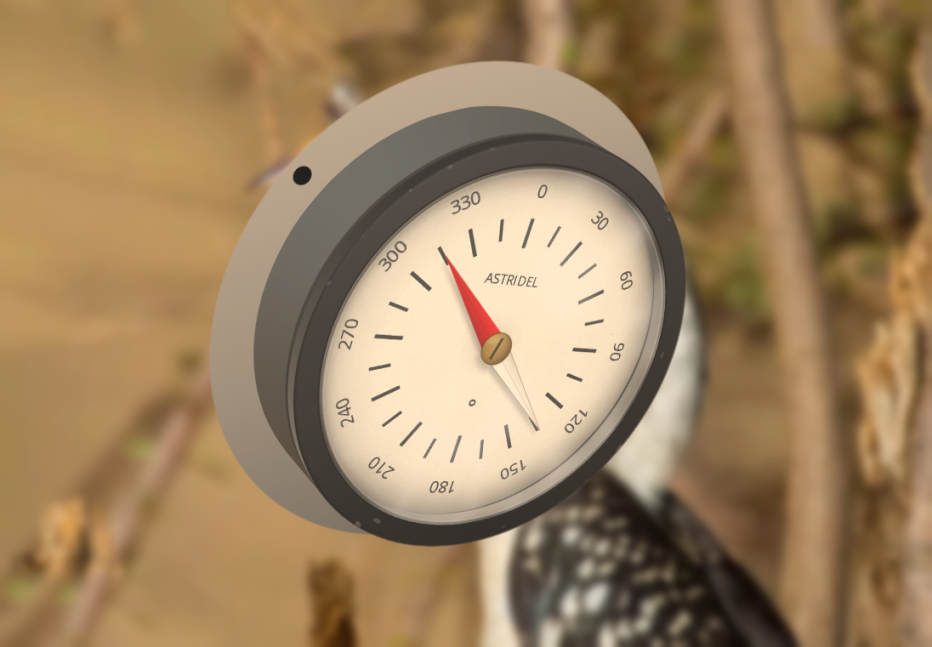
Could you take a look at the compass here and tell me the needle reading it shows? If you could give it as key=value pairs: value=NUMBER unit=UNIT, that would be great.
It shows value=315 unit=°
